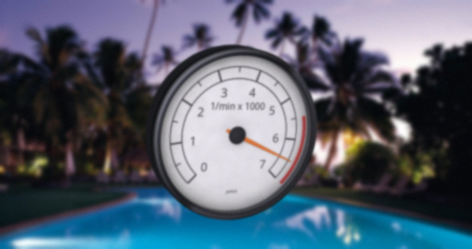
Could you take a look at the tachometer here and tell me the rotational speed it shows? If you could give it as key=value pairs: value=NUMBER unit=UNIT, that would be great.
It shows value=6500 unit=rpm
